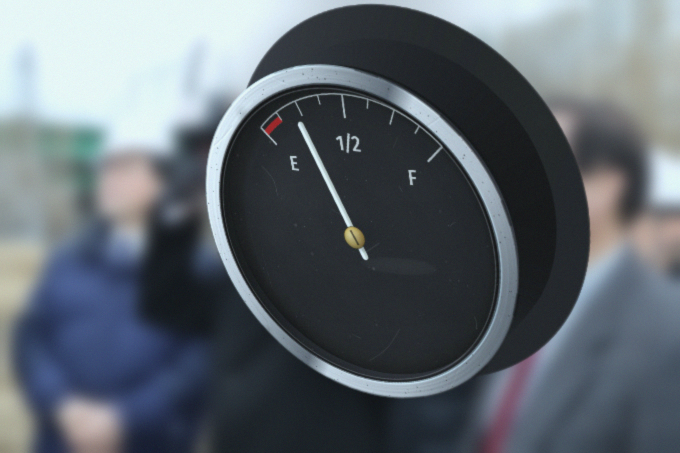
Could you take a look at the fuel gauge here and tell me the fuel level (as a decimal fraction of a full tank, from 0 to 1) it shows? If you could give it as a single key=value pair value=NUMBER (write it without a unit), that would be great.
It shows value=0.25
